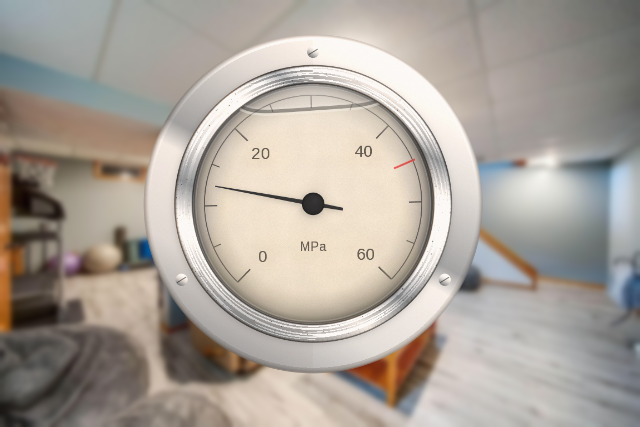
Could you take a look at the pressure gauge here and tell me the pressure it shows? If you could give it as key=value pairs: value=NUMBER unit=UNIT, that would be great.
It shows value=12.5 unit=MPa
